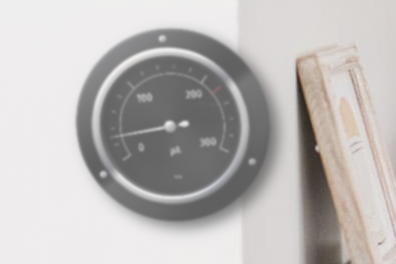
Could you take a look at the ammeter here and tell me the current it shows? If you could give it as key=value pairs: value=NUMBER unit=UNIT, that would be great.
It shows value=30 unit=µA
